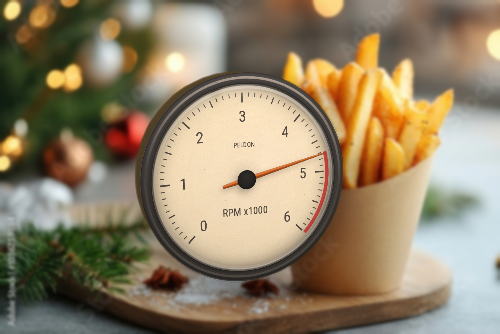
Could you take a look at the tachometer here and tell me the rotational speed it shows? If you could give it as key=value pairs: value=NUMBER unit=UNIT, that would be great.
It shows value=4700 unit=rpm
